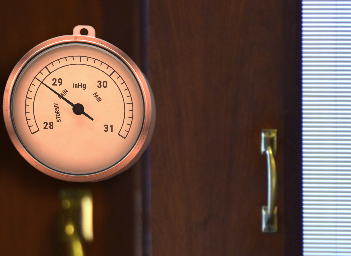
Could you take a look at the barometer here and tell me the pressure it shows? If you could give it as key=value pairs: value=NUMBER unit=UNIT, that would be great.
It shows value=28.8 unit=inHg
